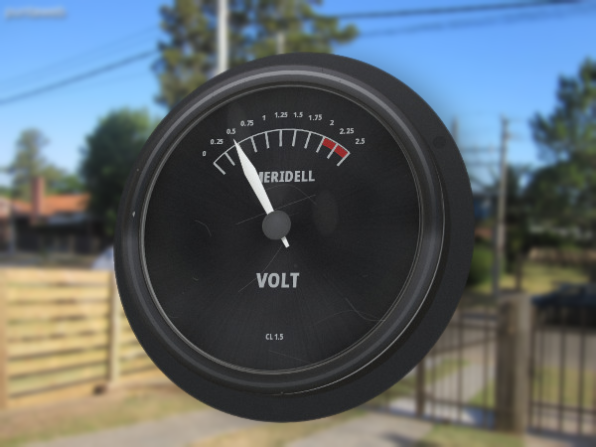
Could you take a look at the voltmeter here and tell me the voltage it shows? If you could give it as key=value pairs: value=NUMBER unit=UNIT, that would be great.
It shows value=0.5 unit=V
